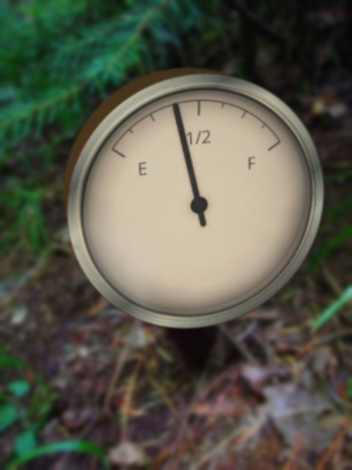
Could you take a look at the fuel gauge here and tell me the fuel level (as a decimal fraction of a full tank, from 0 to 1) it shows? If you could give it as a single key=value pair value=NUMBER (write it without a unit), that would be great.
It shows value=0.375
